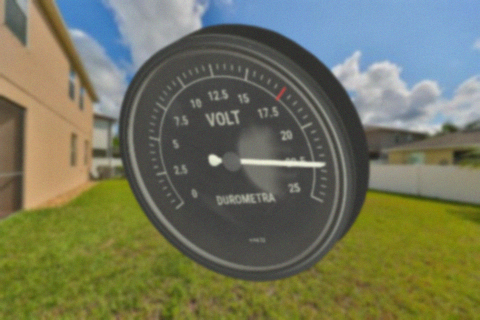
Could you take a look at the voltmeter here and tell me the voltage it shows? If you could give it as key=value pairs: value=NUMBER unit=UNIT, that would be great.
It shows value=22.5 unit=V
